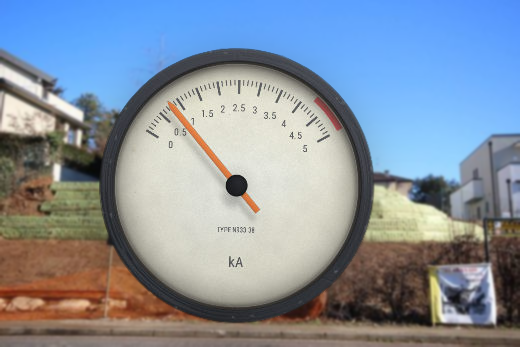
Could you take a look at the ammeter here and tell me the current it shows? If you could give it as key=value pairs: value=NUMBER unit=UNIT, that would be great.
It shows value=0.8 unit=kA
